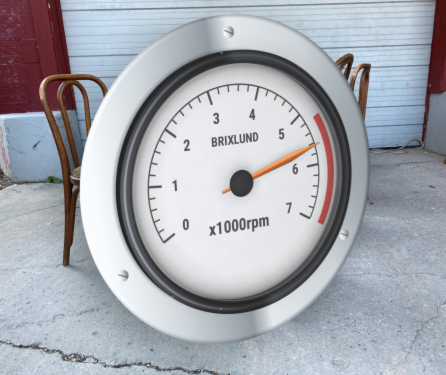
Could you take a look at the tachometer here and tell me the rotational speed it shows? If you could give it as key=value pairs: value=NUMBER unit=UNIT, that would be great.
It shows value=5600 unit=rpm
